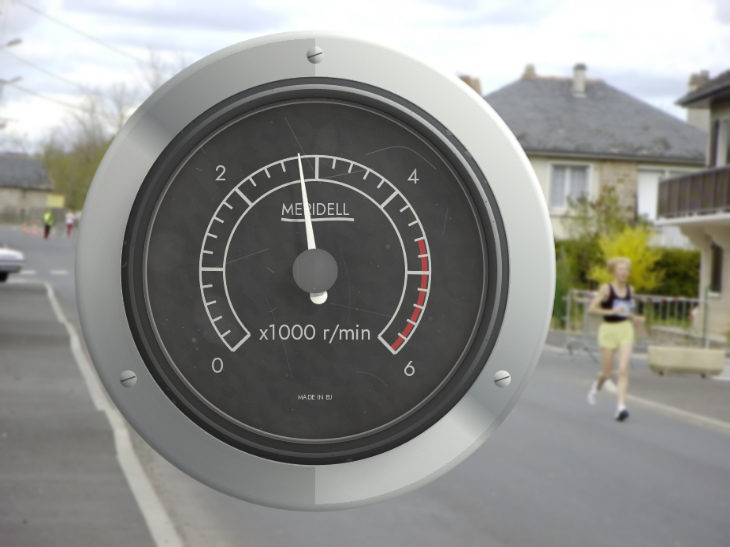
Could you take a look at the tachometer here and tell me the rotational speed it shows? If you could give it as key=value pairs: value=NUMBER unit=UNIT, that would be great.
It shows value=2800 unit=rpm
